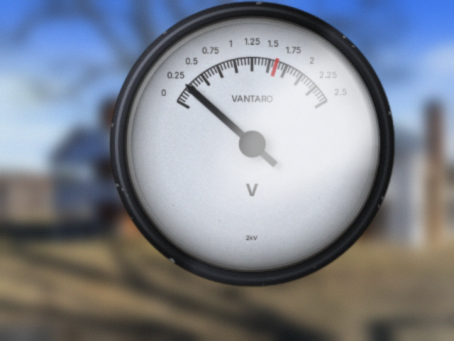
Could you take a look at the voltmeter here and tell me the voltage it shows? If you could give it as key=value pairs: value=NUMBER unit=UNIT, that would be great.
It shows value=0.25 unit=V
